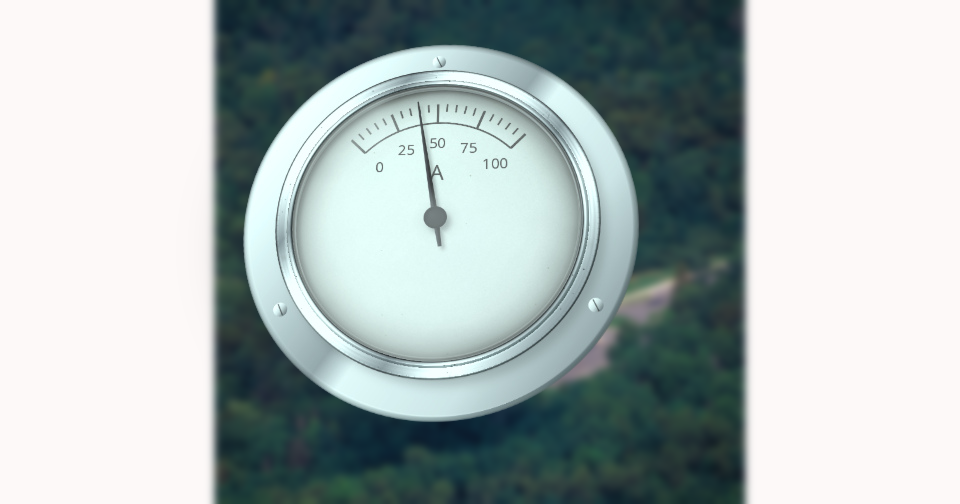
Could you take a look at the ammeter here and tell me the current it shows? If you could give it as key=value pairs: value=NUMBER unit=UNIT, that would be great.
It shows value=40 unit=A
